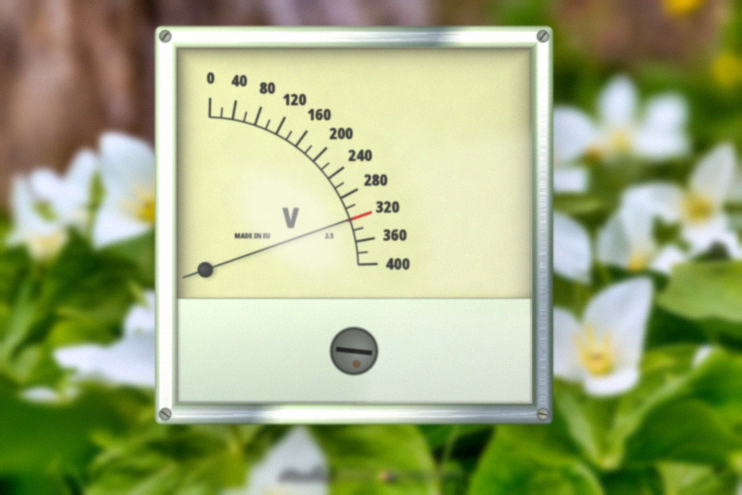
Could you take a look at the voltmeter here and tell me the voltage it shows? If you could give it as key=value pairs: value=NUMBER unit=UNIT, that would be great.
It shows value=320 unit=V
